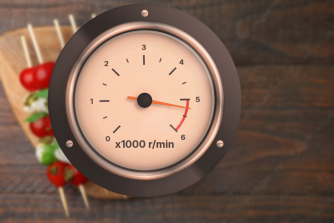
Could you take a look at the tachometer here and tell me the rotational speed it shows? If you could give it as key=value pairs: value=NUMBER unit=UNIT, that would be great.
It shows value=5250 unit=rpm
